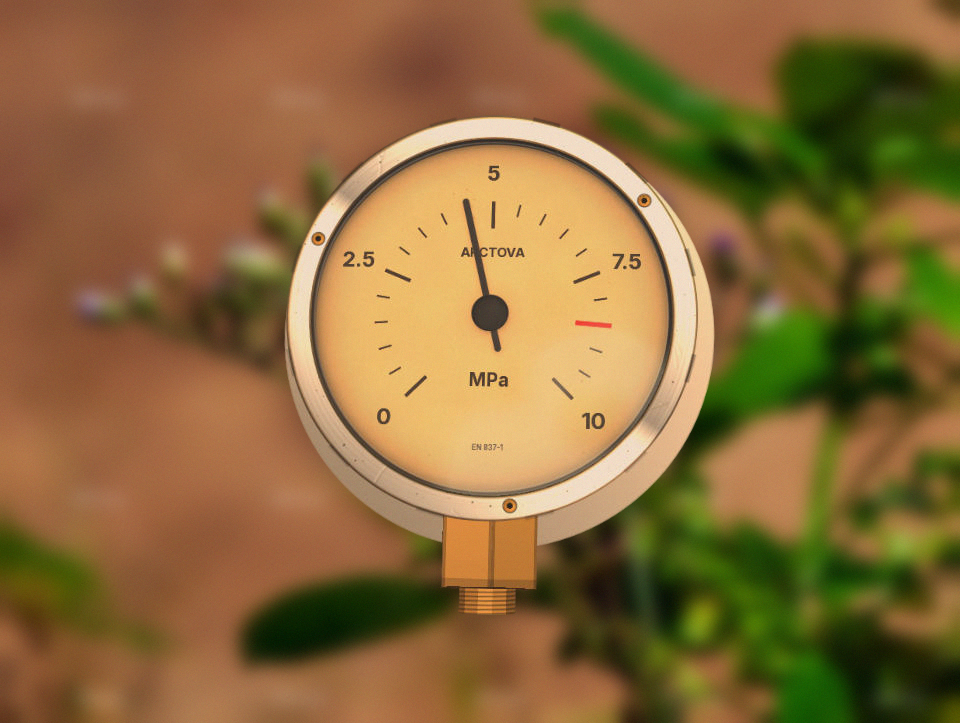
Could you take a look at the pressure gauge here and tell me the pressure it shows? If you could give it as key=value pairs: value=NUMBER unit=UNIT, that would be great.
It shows value=4.5 unit=MPa
